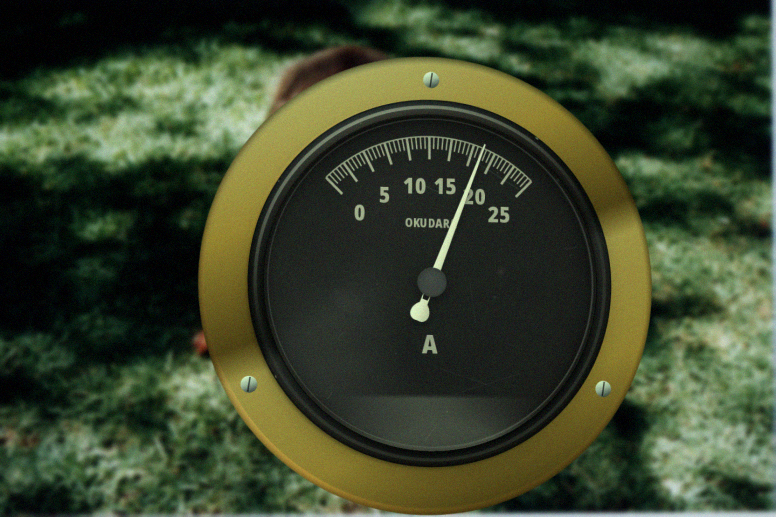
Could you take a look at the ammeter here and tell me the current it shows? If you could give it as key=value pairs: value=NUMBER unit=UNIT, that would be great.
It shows value=18.5 unit=A
